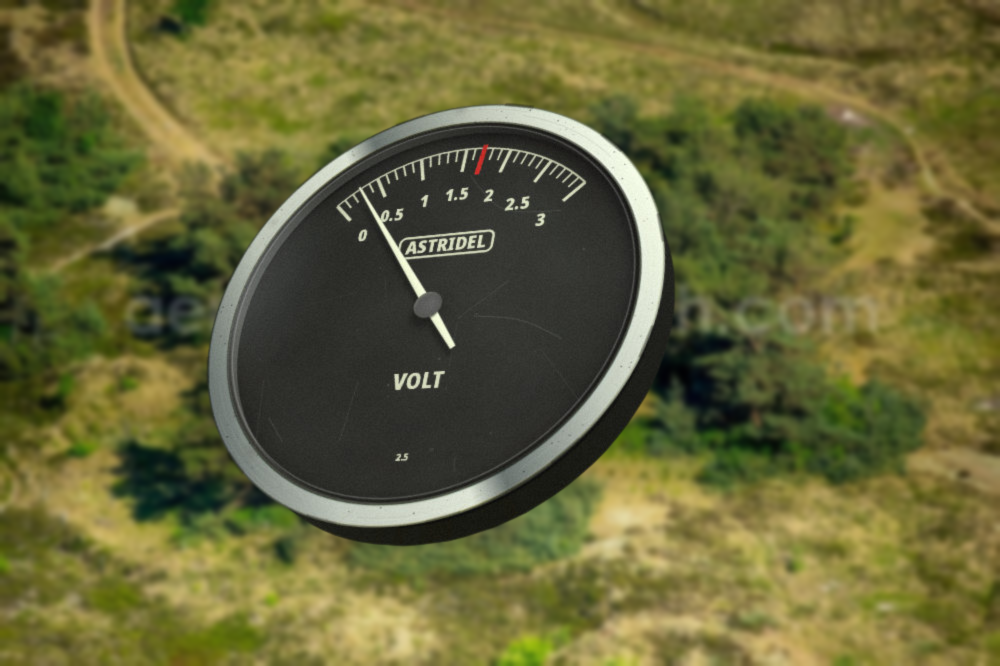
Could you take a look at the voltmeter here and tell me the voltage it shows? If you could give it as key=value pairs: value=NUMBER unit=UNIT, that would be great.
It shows value=0.3 unit=V
